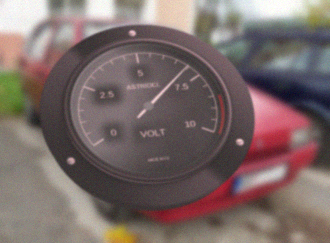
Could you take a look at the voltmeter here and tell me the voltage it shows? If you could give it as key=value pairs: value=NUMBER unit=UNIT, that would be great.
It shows value=7 unit=V
